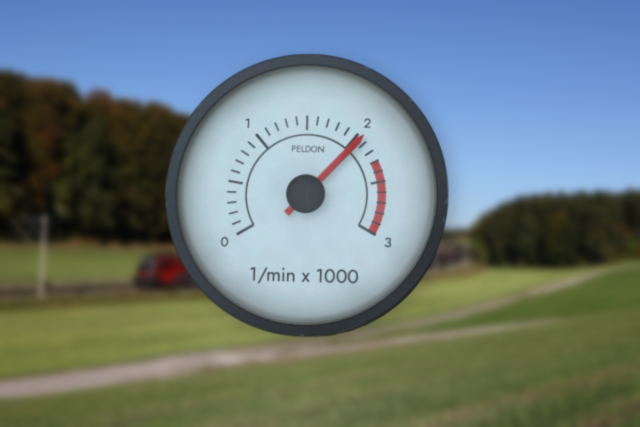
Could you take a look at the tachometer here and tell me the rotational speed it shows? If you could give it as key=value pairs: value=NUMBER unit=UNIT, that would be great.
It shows value=2050 unit=rpm
